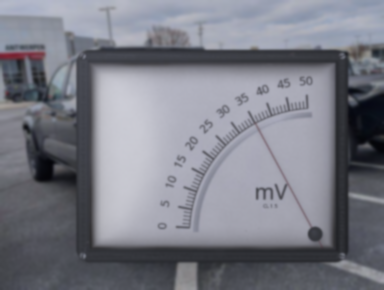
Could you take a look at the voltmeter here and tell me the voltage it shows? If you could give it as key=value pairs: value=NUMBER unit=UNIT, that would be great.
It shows value=35 unit=mV
